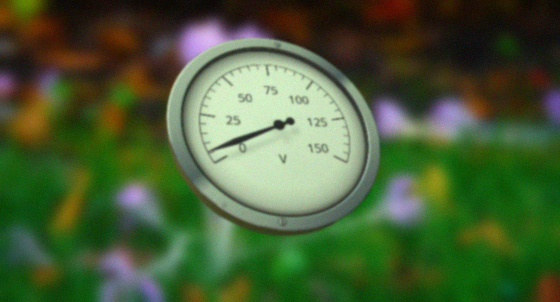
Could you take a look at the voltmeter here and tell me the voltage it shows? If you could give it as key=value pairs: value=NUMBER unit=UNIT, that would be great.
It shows value=5 unit=V
